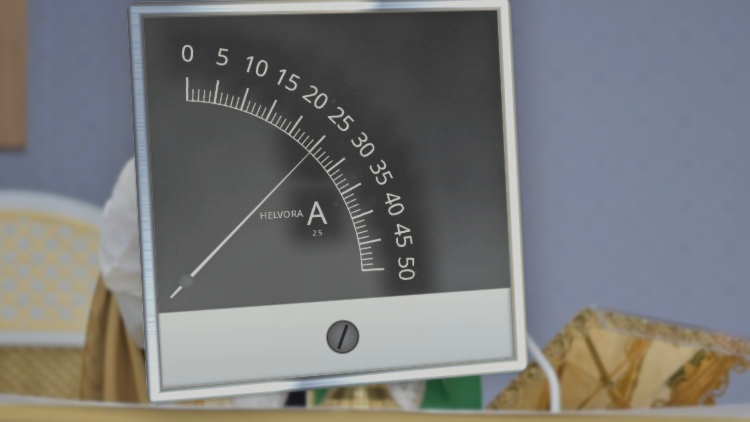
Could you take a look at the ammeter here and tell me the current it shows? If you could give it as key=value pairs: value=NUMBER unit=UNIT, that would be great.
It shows value=25 unit=A
